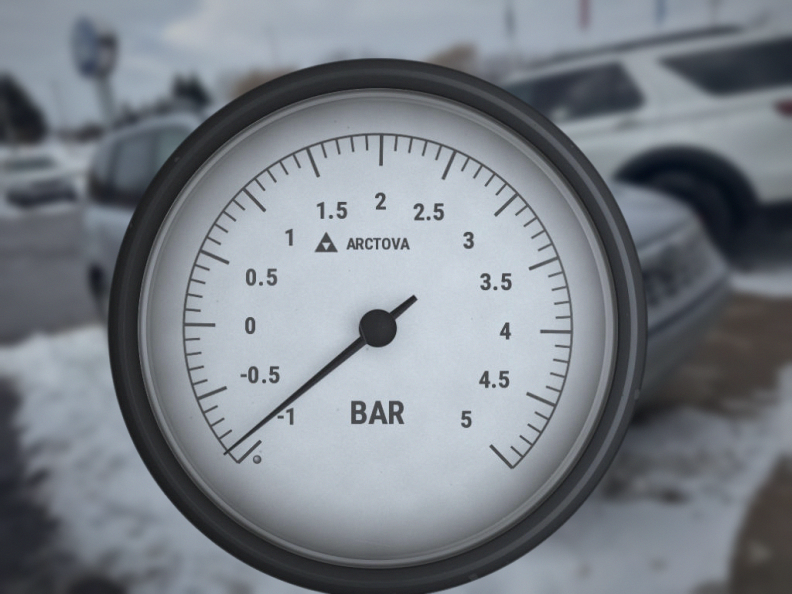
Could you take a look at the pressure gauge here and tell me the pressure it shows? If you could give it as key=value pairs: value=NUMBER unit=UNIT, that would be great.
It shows value=-0.9 unit=bar
